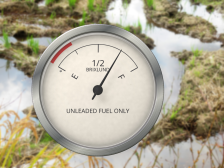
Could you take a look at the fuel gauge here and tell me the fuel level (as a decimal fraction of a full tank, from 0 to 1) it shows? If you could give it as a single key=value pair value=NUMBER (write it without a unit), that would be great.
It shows value=0.75
